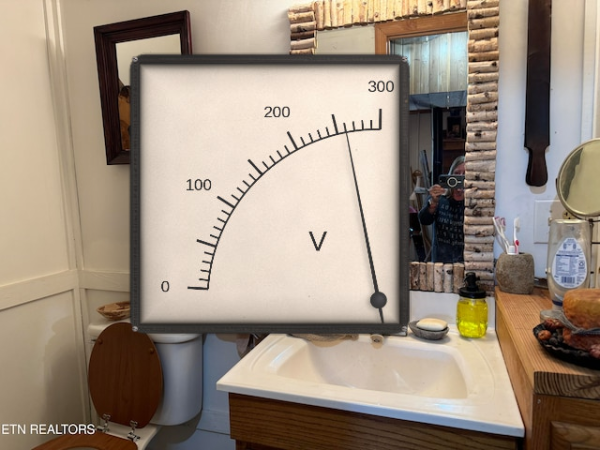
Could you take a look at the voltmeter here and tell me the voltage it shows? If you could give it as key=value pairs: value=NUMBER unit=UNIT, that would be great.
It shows value=260 unit=V
